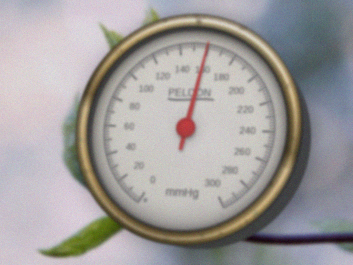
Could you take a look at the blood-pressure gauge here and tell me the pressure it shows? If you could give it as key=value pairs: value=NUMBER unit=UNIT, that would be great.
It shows value=160 unit=mmHg
